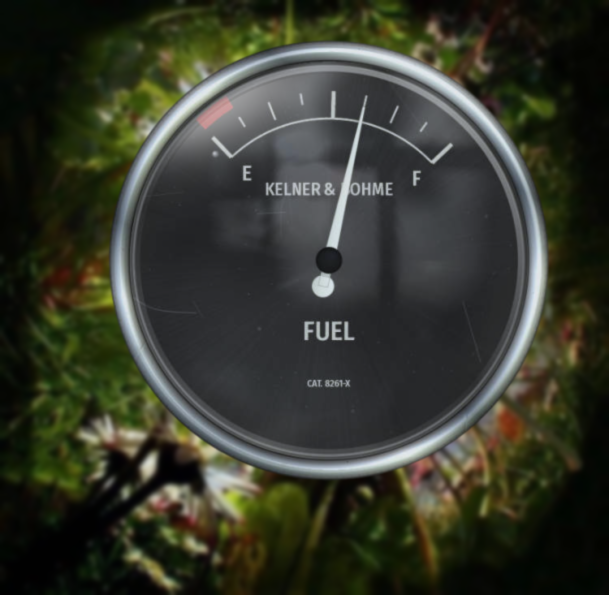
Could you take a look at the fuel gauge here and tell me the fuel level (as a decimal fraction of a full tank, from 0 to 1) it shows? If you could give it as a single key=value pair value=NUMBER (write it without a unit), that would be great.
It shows value=0.625
